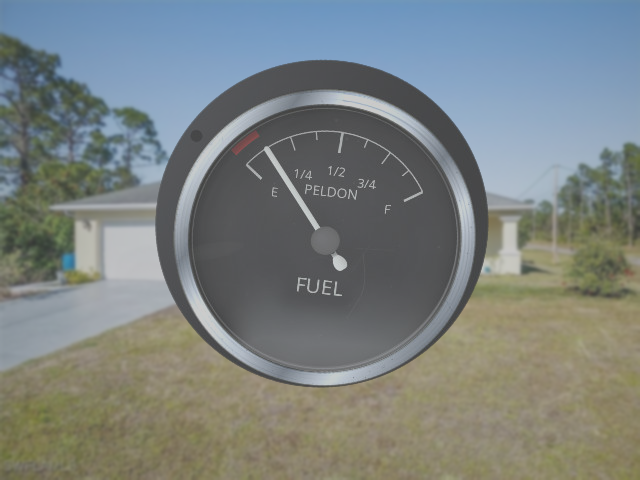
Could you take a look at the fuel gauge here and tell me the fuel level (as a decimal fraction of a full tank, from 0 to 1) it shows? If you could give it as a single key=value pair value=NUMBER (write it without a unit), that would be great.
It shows value=0.125
